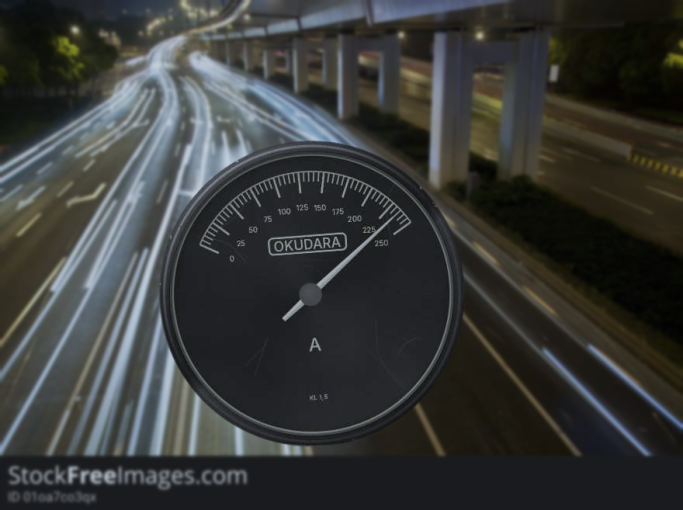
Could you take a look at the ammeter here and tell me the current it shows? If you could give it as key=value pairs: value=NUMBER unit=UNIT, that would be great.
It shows value=235 unit=A
